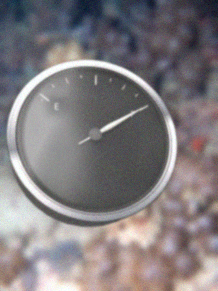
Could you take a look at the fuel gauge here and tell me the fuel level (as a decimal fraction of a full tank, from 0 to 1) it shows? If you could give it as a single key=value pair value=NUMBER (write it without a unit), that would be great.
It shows value=1
